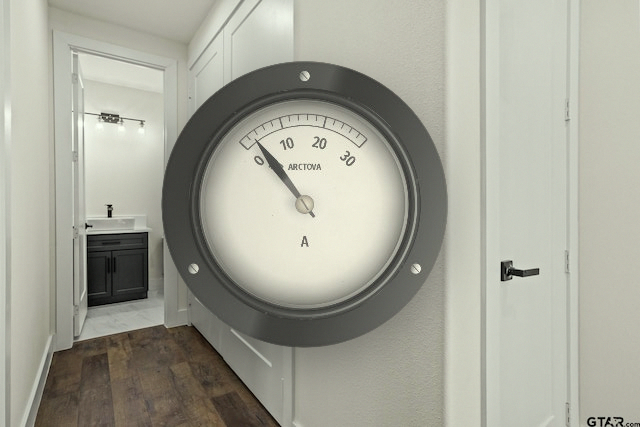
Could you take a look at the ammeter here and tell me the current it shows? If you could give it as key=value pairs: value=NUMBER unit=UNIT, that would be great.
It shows value=3 unit=A
